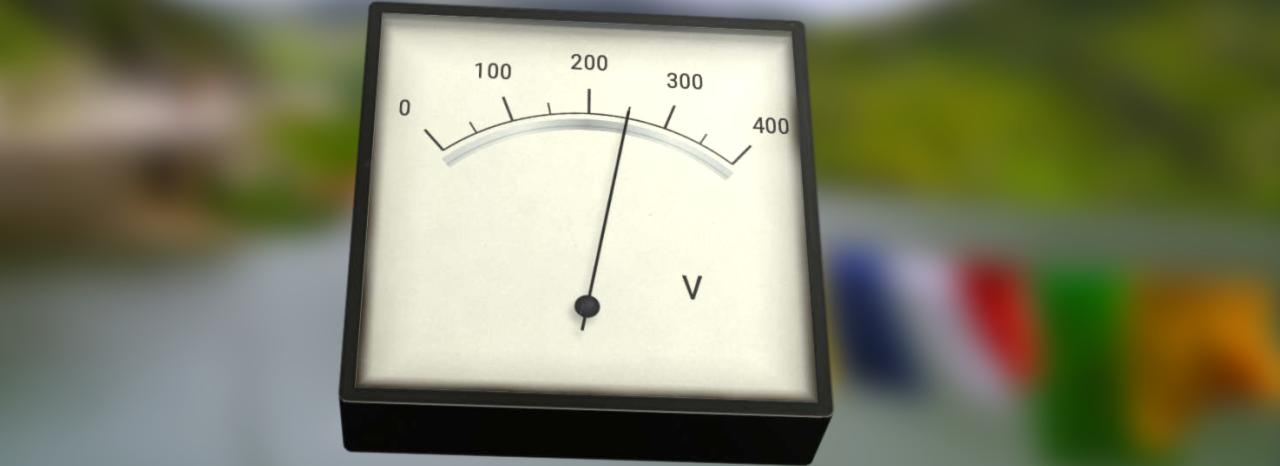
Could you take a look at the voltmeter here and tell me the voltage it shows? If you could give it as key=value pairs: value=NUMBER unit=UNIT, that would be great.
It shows value=250 unit=V
